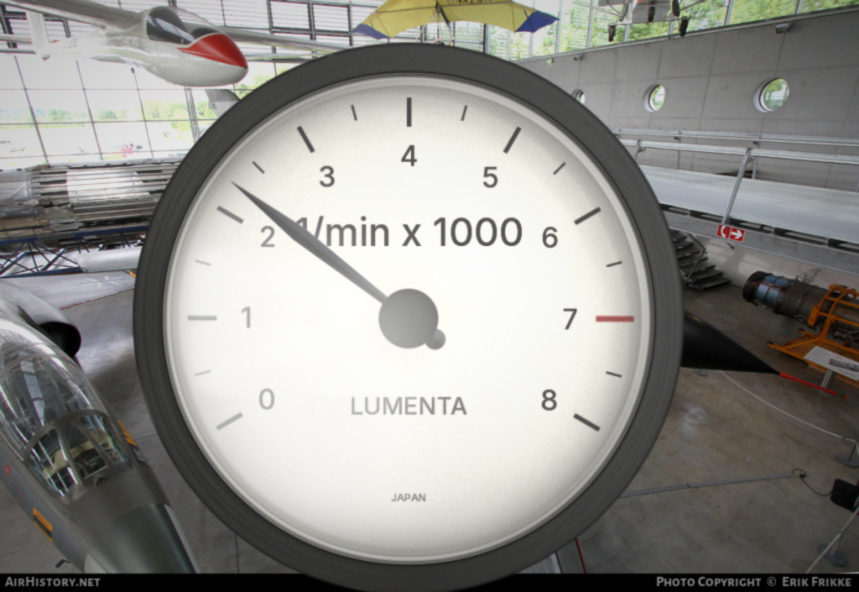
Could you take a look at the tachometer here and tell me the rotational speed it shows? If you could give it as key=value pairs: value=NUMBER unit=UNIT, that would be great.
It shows value=2250 unit=rpm
